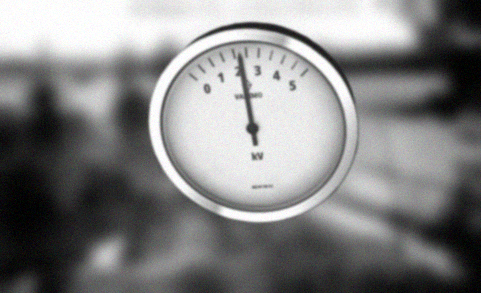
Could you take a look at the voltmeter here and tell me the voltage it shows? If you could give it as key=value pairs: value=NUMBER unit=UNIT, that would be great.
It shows value=2.25 unit=kV
